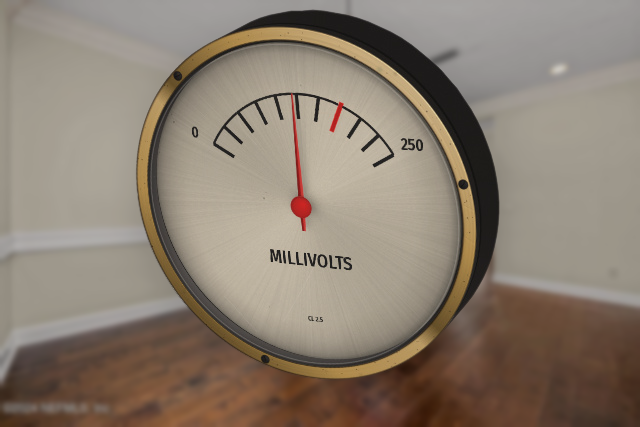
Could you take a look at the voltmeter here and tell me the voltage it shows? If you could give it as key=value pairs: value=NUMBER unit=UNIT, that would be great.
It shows value=125 unit=mV
